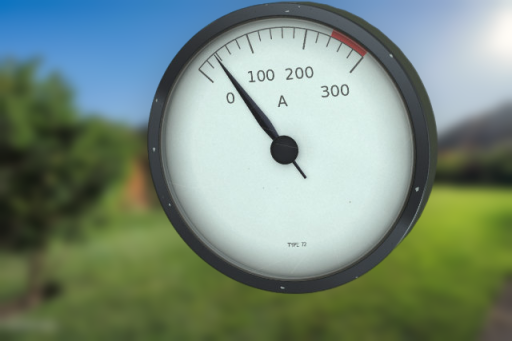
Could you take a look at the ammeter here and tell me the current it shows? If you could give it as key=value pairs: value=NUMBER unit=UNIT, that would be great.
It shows value=40 unit=A
